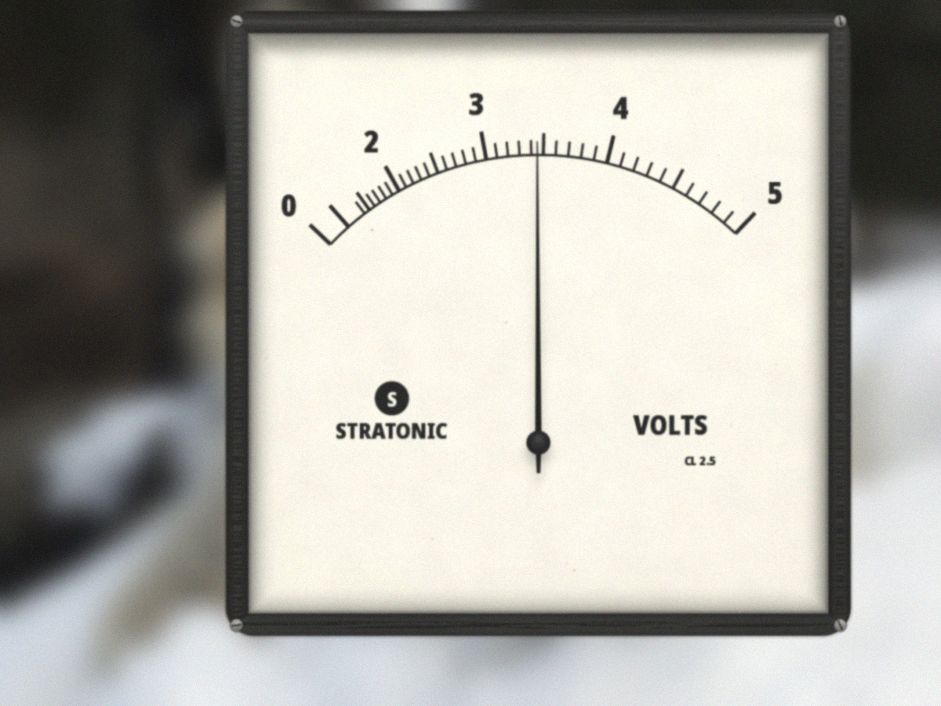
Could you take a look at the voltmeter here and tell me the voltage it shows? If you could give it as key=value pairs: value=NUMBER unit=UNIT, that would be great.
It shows value=3.45 unit=V
